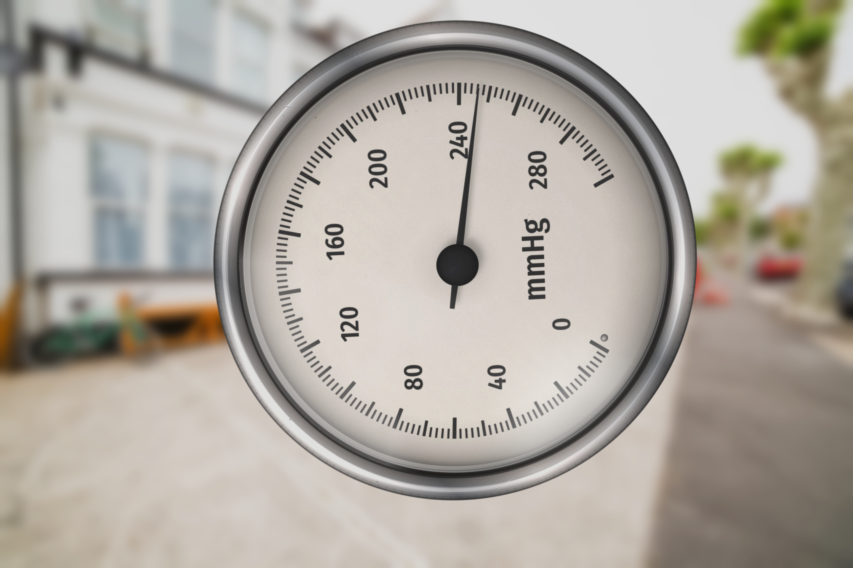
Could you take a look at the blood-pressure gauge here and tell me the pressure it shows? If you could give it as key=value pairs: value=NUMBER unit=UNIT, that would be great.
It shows value=246 unit=mmHg
